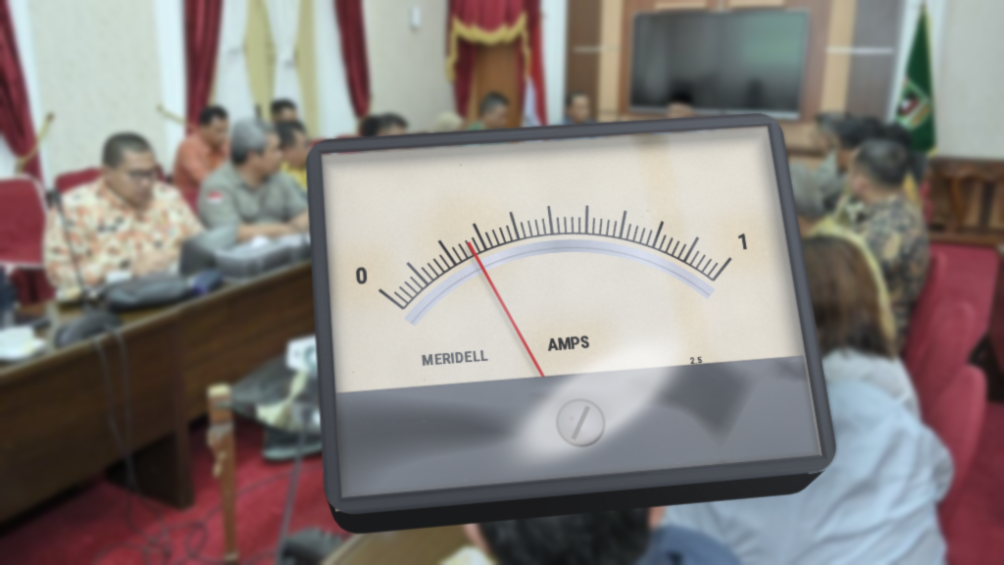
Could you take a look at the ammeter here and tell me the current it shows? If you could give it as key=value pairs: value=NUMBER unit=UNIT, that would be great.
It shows value=0.26 unit=A
